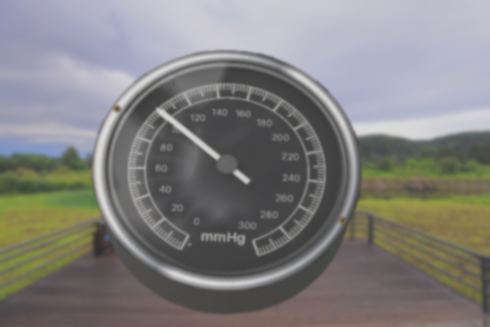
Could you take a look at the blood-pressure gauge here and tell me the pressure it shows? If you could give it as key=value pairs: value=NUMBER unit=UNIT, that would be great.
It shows value=100 unit=mmHg
